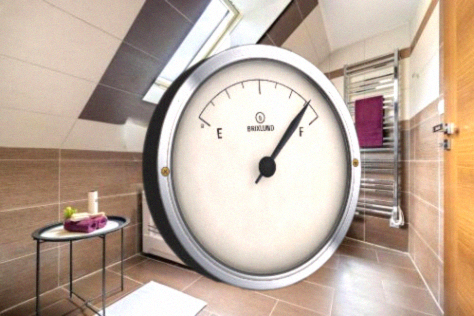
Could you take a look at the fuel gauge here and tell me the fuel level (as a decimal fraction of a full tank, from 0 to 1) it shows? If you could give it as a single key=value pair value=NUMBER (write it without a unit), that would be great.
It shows value=0.875
